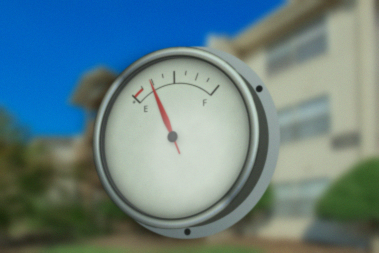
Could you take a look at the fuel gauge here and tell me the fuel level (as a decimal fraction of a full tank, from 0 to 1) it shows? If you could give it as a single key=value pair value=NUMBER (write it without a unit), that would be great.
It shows value=0.25
